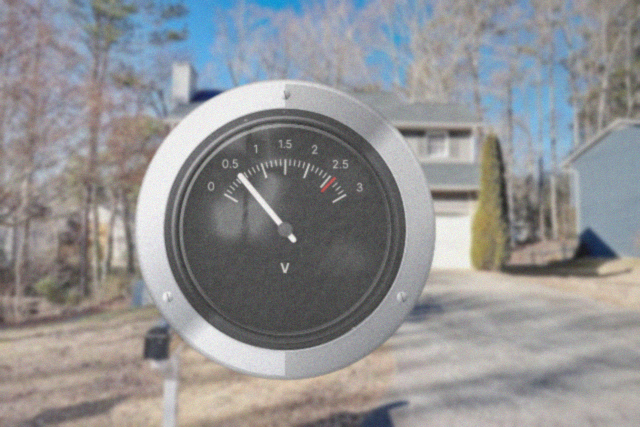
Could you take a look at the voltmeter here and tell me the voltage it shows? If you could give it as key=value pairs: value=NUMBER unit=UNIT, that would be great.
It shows value=0.5 unit=V
